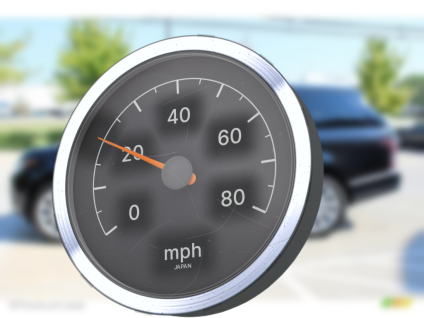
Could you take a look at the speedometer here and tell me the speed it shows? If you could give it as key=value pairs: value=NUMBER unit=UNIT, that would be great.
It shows value=20 unit=mph
